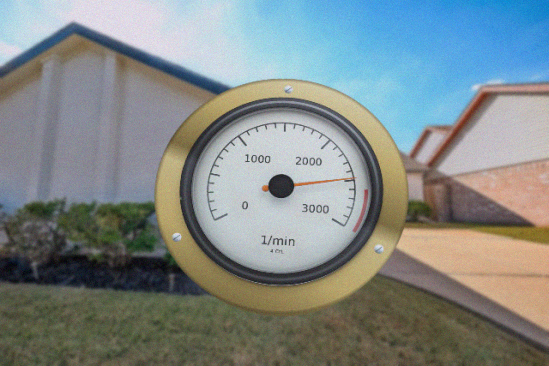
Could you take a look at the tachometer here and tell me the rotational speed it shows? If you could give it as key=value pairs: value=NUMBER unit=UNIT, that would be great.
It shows value=2500 unit=rpm
